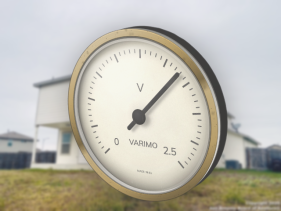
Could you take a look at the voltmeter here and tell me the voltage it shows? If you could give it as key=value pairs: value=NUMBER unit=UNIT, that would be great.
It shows value=1.65 unit=V
